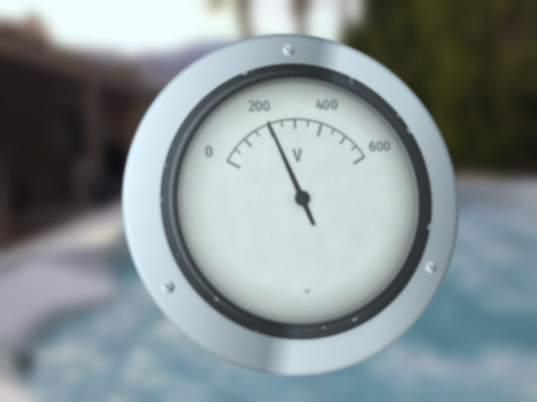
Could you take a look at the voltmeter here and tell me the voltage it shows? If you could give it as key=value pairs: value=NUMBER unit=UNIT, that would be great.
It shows value=200 unit=V
